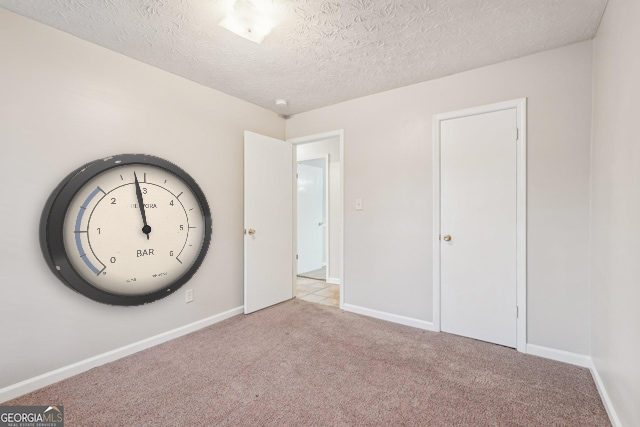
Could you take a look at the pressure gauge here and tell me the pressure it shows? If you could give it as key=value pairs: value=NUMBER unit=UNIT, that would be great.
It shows value=2.75 unit=bar
